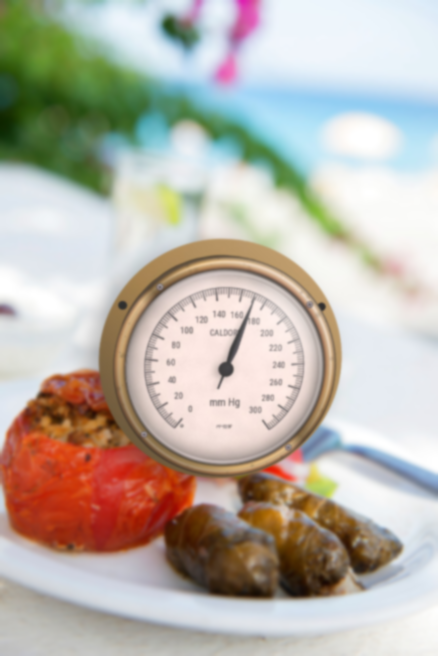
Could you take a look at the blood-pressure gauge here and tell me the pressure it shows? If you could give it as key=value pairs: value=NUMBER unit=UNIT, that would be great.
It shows value=170 unit=mmHg
